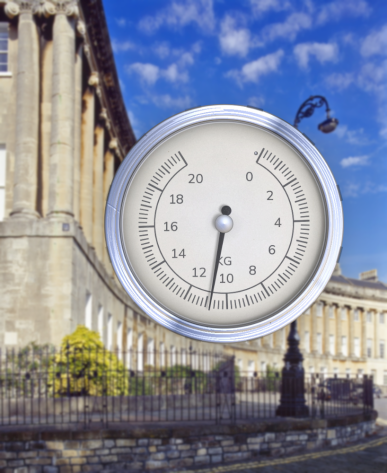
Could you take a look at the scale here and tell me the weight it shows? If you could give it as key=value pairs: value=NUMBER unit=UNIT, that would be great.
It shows value=10.8 unit=kg
